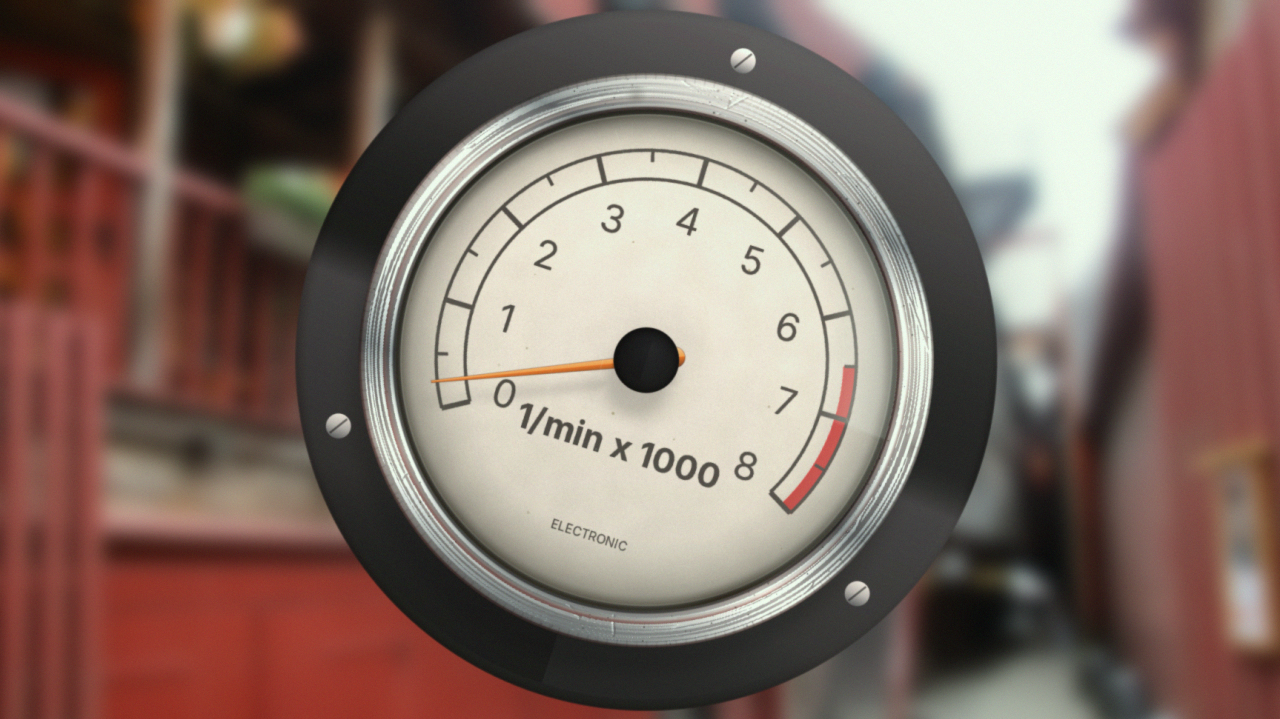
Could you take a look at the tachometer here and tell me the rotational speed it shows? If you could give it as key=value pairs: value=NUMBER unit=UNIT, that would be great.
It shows value=250 unit=rpm
